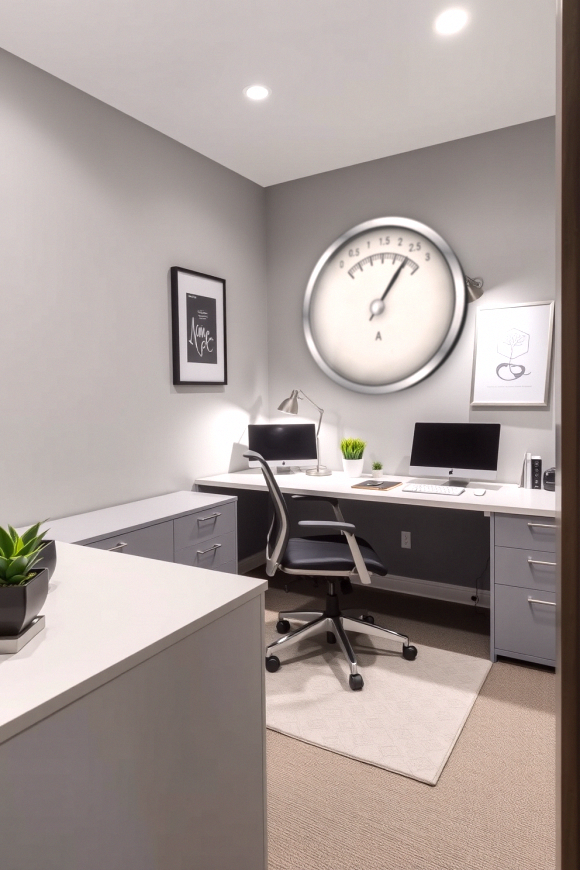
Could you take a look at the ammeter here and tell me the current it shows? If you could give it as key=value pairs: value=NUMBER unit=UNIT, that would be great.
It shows value=2.5 unit=A
